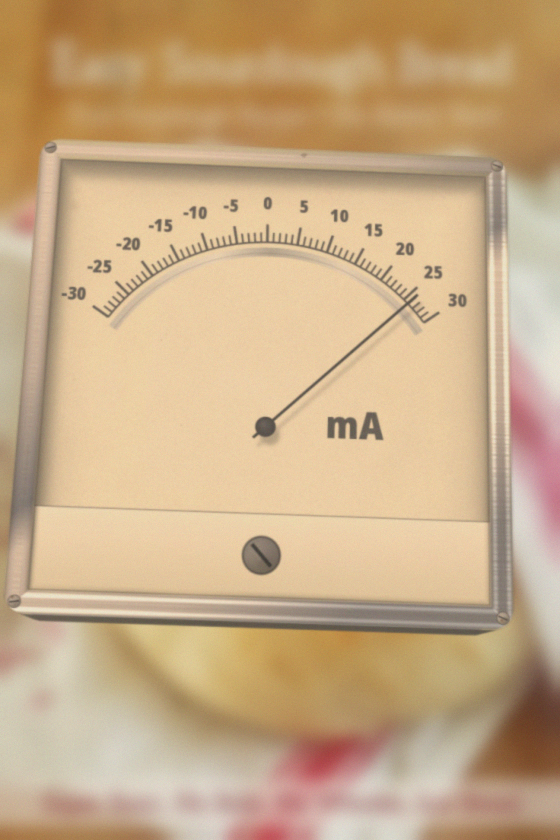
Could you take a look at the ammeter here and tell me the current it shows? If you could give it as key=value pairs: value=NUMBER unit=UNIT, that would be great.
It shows value=26 unit=mA
